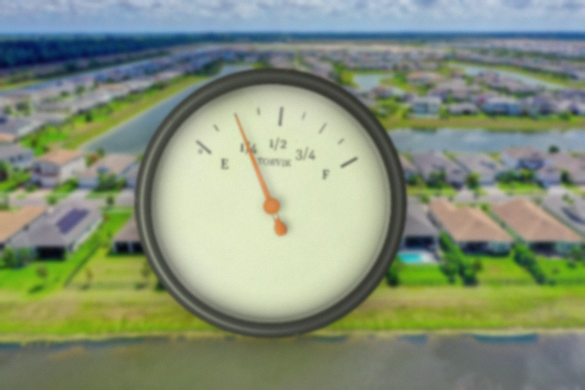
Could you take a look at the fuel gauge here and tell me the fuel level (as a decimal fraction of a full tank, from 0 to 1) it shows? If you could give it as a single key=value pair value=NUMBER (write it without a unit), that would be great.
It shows value=0.25
